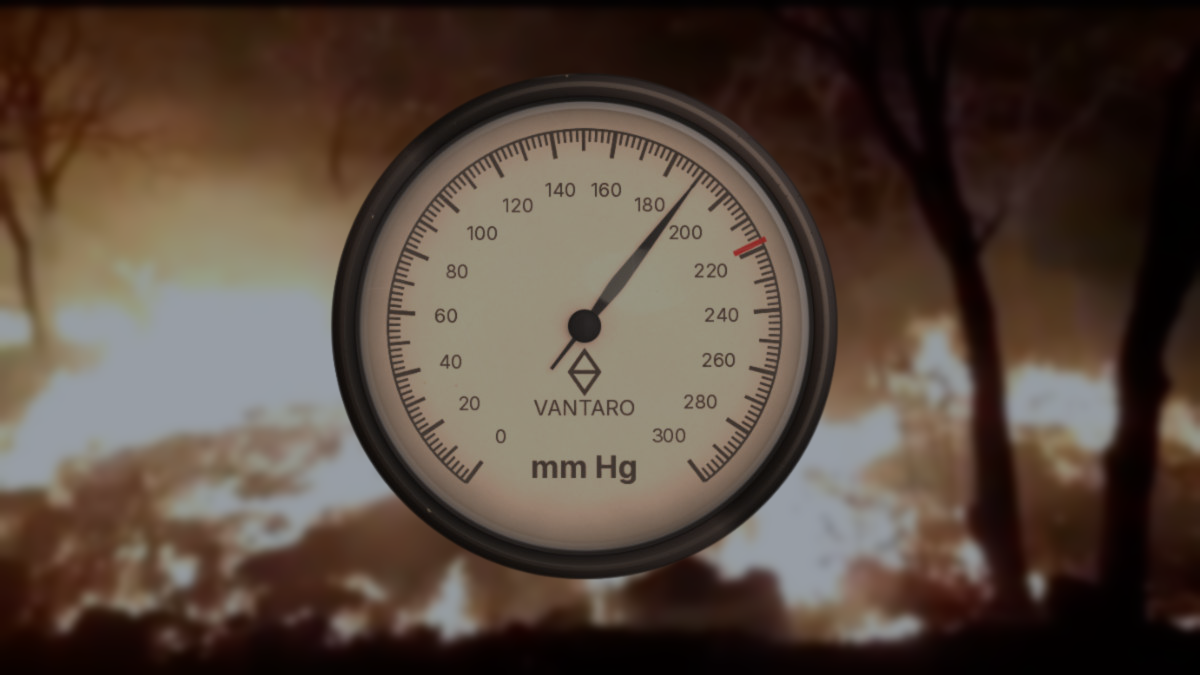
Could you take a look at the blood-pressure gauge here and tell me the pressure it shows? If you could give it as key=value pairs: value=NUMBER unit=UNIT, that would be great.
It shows value=190 unit=mmHg
